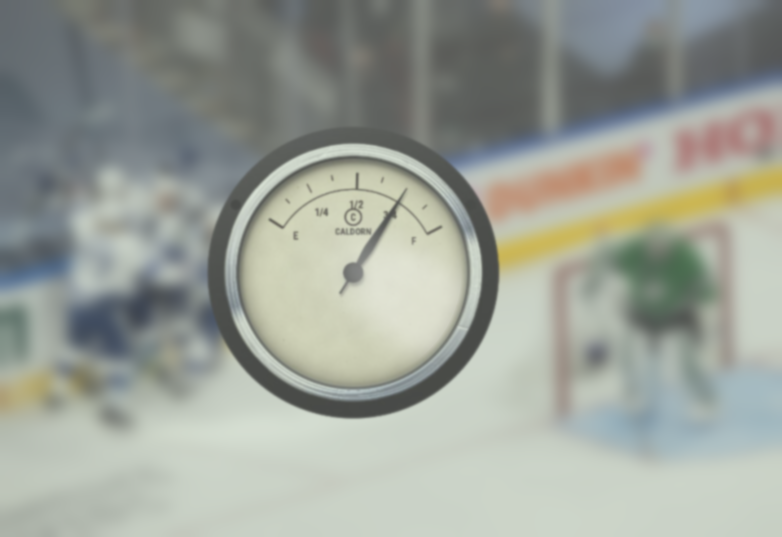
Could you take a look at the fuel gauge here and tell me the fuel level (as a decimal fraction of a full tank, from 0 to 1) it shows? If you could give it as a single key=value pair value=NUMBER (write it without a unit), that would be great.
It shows value=0.75
